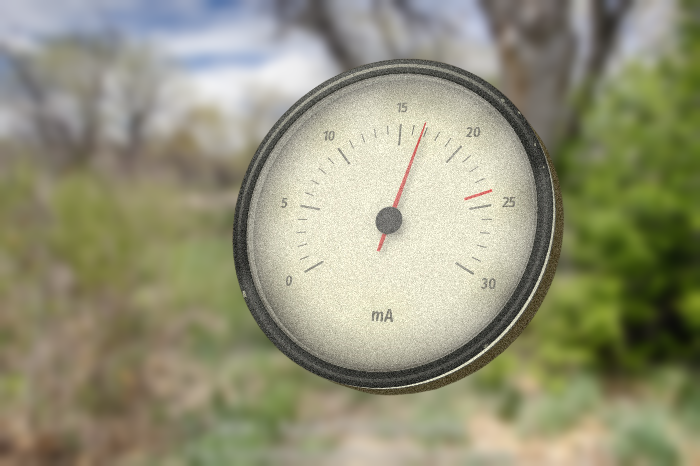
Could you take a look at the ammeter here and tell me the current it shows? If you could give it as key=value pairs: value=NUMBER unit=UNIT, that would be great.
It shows value=17 unit=mA
